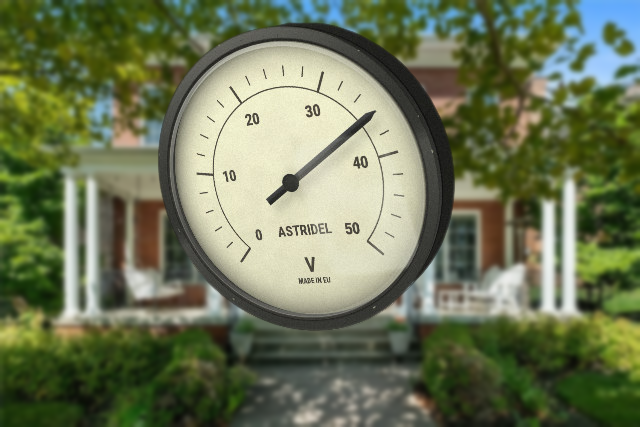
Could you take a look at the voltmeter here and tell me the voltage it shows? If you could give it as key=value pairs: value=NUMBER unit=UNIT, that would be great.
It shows value=36 unit=V
